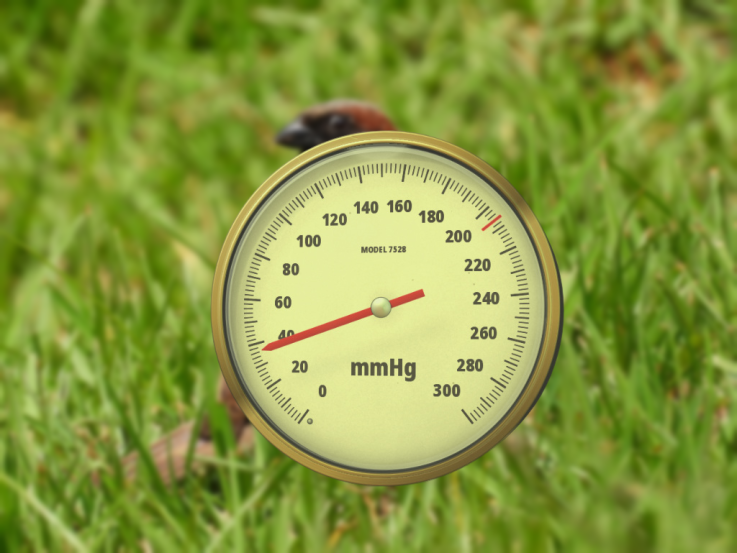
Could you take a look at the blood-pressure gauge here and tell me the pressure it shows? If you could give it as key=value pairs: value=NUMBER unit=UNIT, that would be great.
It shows value=36 unit=mmHg
